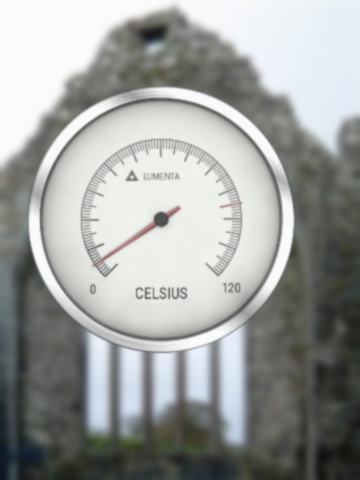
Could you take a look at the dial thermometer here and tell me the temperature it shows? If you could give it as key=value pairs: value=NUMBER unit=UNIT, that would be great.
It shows value=5 unit=°C
